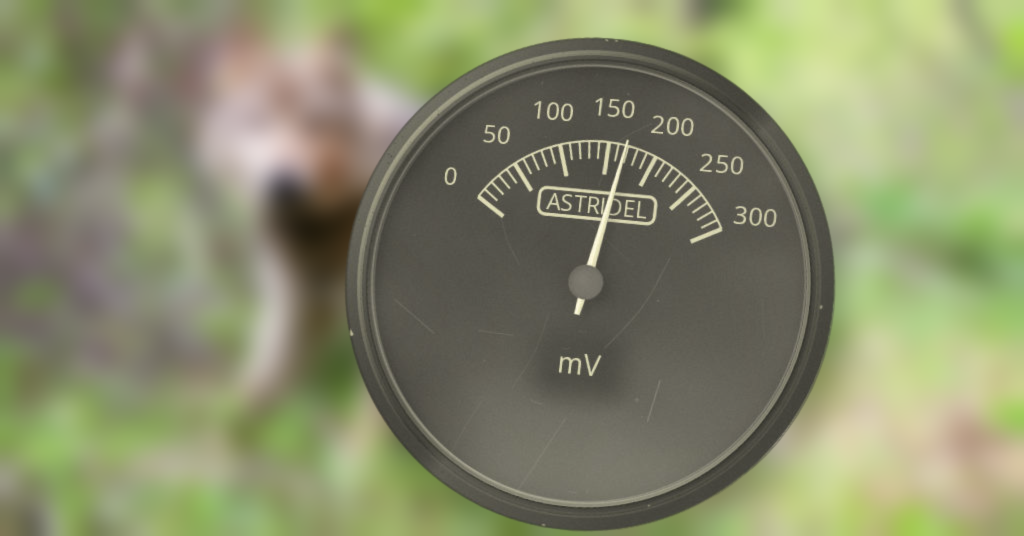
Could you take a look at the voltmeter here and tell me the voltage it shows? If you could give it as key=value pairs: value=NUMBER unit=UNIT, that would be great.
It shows value=170 unit=mV
